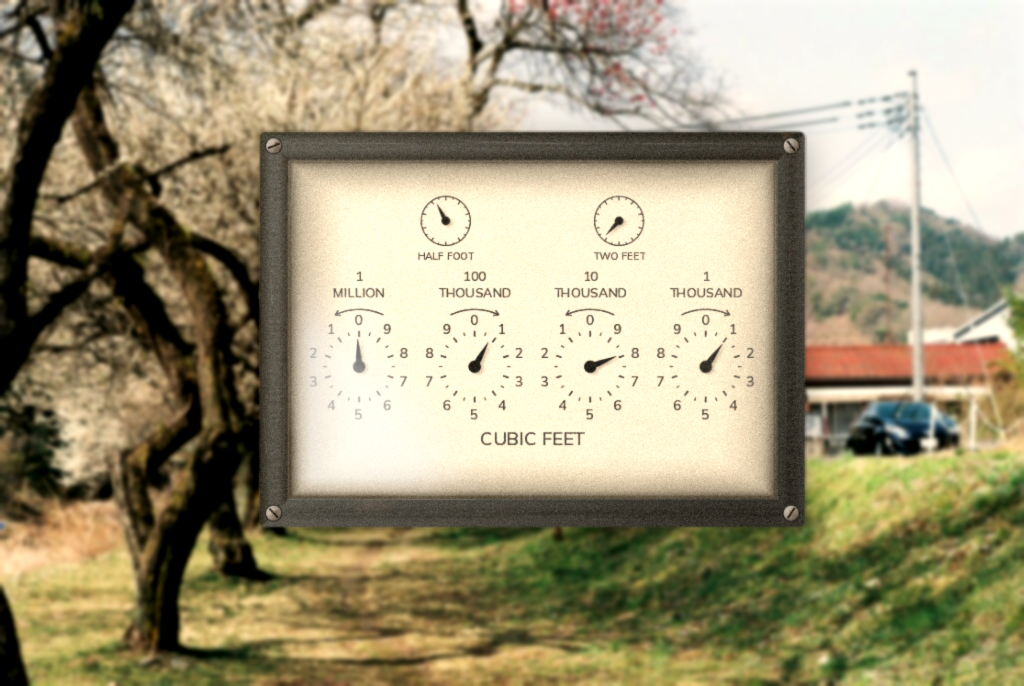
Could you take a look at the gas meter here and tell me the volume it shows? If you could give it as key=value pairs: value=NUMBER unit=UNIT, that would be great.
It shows value=8100 unit=ft³
